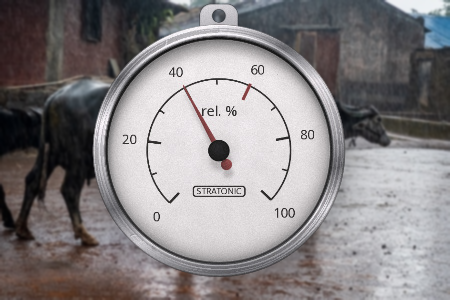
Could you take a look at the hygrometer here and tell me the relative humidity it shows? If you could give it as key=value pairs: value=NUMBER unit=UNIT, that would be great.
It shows value=40 unit=%
